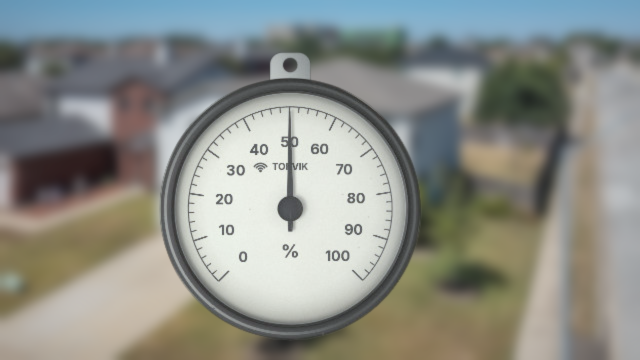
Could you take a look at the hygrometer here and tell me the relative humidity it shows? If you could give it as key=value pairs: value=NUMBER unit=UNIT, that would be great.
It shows value=50 unit=%
